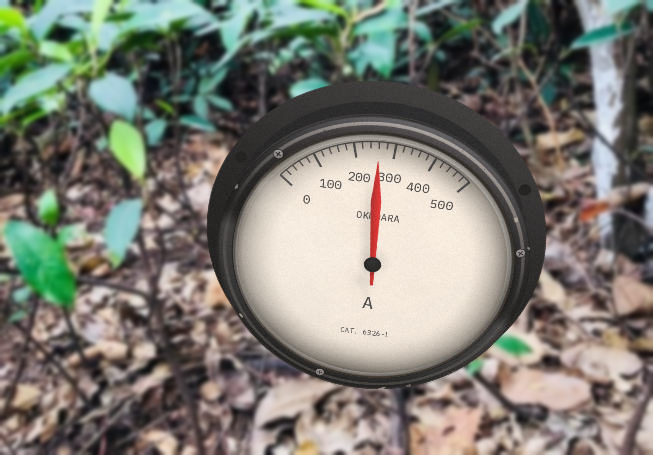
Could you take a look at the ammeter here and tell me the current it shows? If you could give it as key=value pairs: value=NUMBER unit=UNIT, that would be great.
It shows value=260 unit=A
